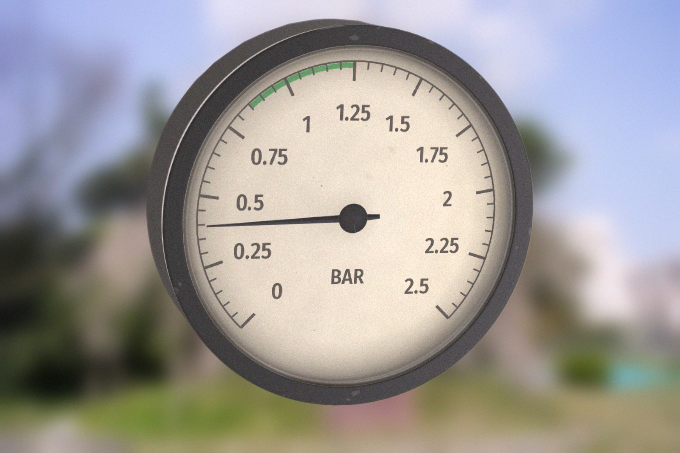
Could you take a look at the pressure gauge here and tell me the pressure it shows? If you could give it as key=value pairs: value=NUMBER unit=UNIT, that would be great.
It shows value=0.4 unit=bar
